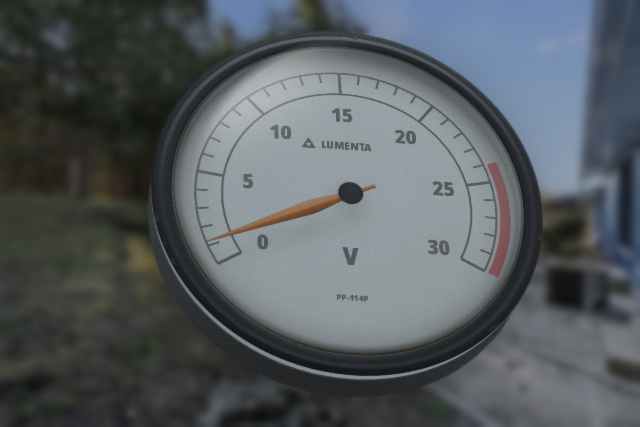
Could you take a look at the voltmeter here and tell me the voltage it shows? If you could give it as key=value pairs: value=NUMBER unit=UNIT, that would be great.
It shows value=1 unit=V
